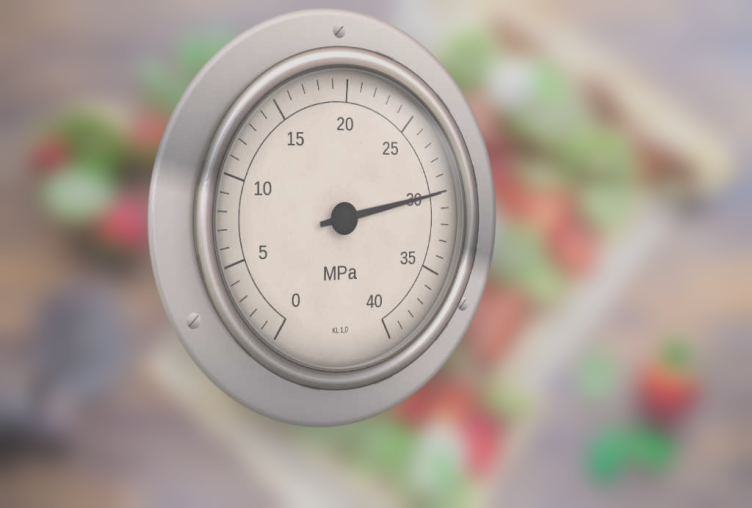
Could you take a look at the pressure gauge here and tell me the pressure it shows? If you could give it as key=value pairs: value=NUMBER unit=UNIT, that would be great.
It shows value=30 unit=MPa
